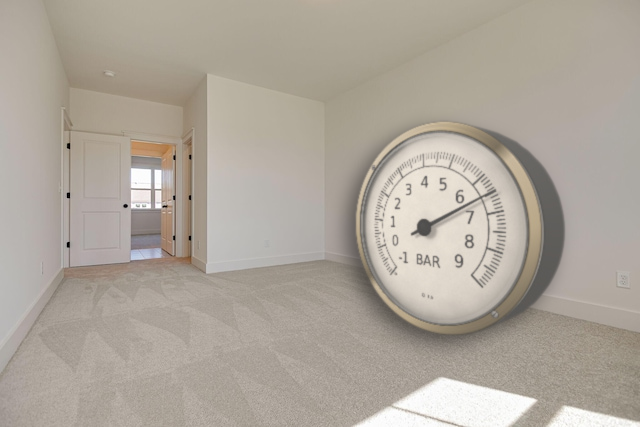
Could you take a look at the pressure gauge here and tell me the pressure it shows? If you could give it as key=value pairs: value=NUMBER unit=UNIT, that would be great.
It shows value=6.5 unit=bar
